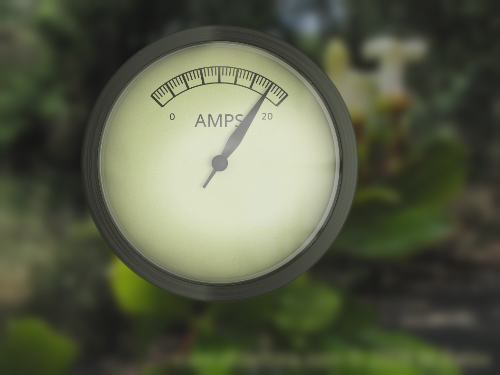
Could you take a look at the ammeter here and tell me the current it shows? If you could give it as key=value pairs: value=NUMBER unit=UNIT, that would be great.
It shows value=17.5 unit=A
